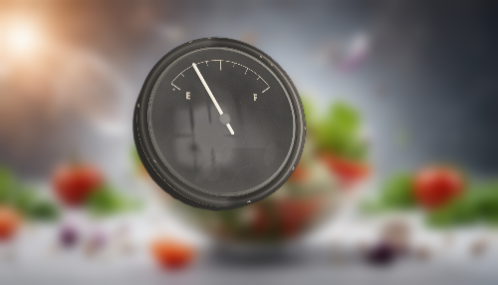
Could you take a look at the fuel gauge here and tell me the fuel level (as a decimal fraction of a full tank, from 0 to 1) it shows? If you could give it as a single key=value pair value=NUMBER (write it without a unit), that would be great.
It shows value=0.25
